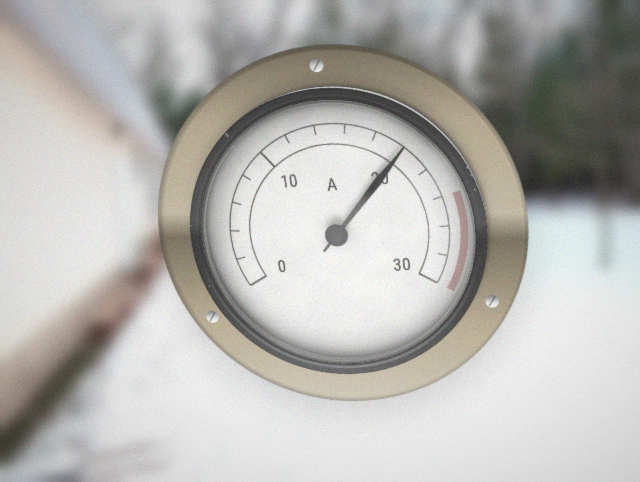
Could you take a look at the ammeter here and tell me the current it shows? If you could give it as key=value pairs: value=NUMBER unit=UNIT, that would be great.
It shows value=20 unit=A
